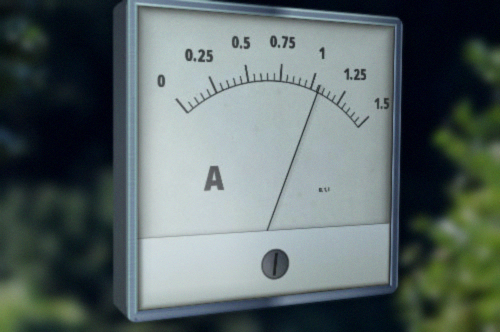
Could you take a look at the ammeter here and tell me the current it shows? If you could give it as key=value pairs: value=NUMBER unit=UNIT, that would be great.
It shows value=1.05 unit=A
